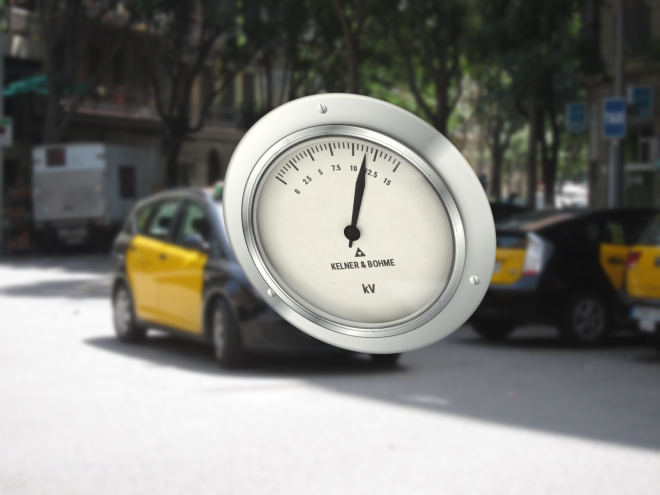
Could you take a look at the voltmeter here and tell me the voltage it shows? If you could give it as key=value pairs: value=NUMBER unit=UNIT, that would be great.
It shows value=11.5 unit=kV
